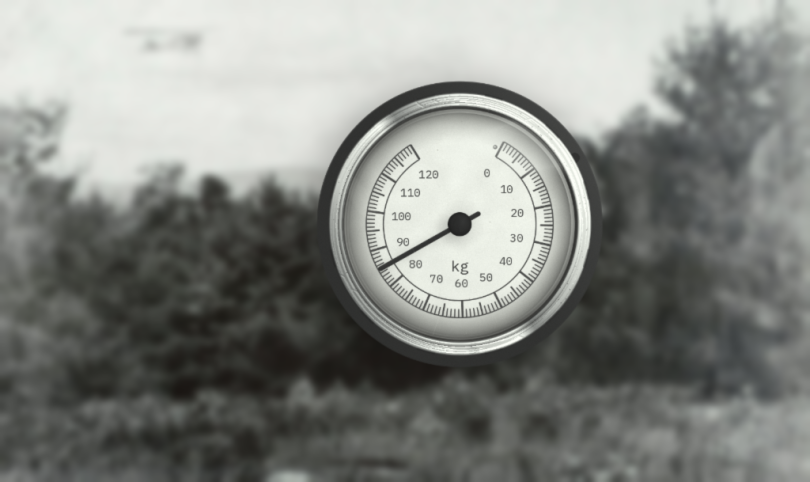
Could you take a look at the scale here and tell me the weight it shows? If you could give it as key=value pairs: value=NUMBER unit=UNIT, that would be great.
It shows value=85 unit=kg
